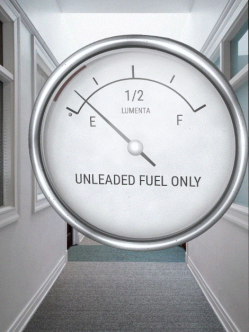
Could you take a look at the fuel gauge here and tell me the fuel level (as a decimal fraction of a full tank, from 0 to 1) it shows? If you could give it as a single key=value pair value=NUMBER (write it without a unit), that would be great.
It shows value=0.125
